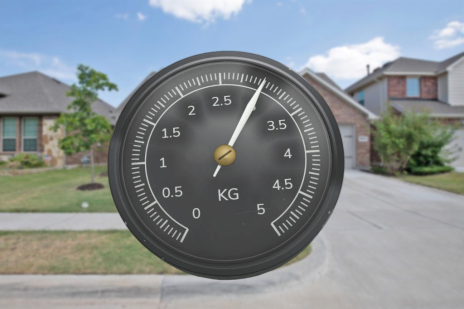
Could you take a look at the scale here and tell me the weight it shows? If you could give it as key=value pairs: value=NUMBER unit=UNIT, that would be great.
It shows value=3 unit=kg
